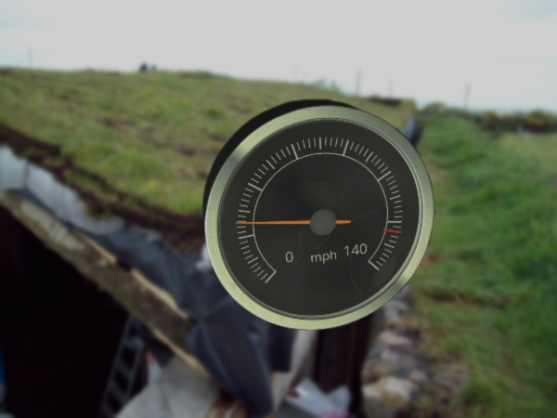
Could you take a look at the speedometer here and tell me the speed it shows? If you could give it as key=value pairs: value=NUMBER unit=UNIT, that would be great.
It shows value=26 unit=mph
